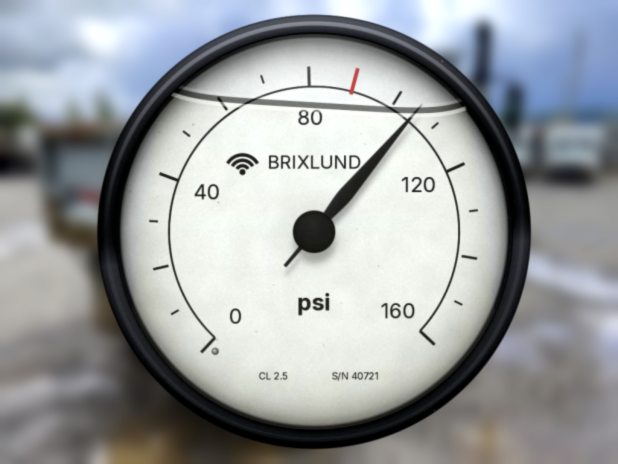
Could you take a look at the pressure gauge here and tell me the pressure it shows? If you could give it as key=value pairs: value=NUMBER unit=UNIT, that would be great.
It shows value=105 unit=psi
